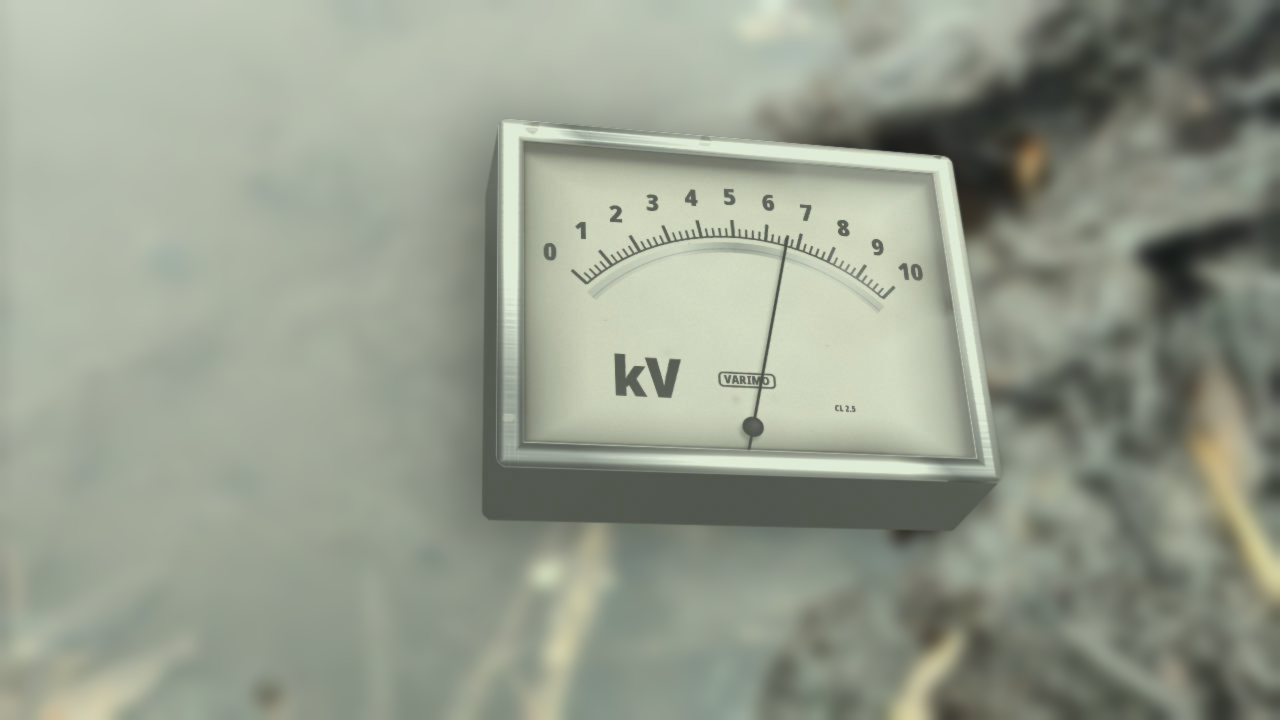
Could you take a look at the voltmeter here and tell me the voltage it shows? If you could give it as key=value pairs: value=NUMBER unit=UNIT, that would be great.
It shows value=6.6 unit=kV
